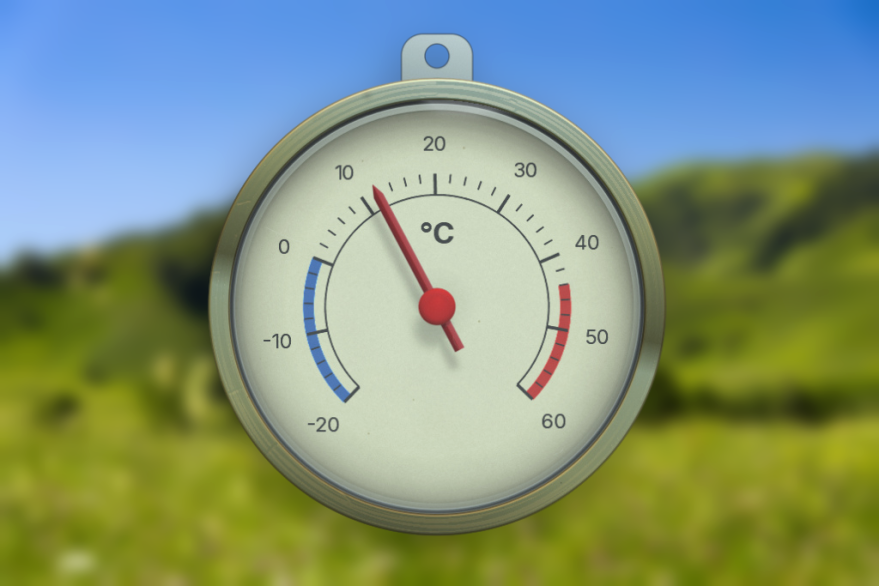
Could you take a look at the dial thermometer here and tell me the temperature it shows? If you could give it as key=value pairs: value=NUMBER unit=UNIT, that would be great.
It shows value=12 unit=°C
